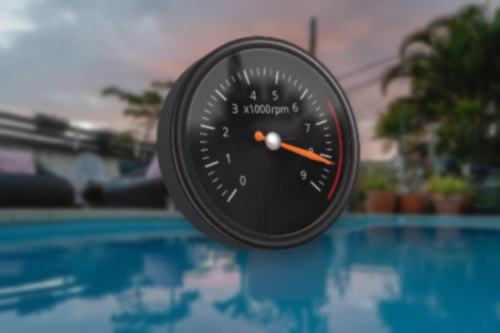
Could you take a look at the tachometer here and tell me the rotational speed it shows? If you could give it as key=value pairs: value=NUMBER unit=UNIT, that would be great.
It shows value=8200 unit=rpm
